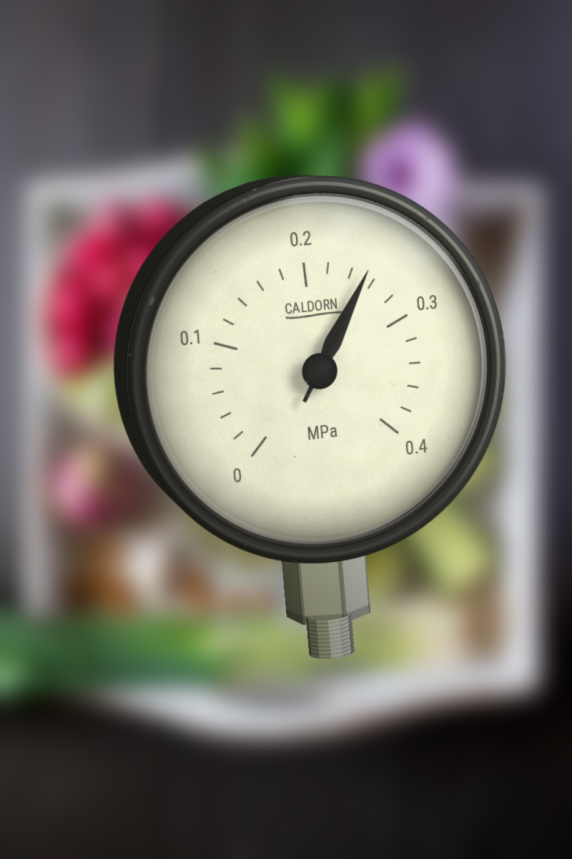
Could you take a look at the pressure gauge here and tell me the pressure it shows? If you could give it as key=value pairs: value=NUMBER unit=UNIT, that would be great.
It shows value=0.25 unit=MPa
